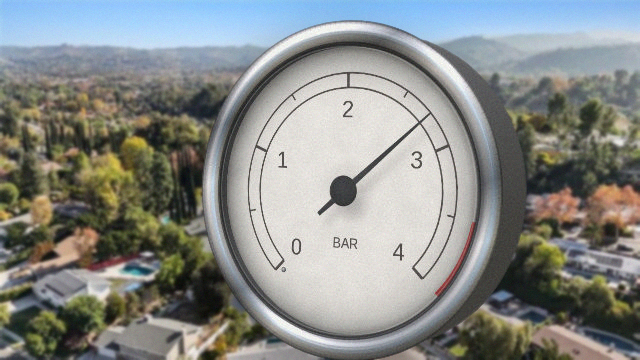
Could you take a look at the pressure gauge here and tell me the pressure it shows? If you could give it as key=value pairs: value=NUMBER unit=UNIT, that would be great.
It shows value=2.75 unit=bar
